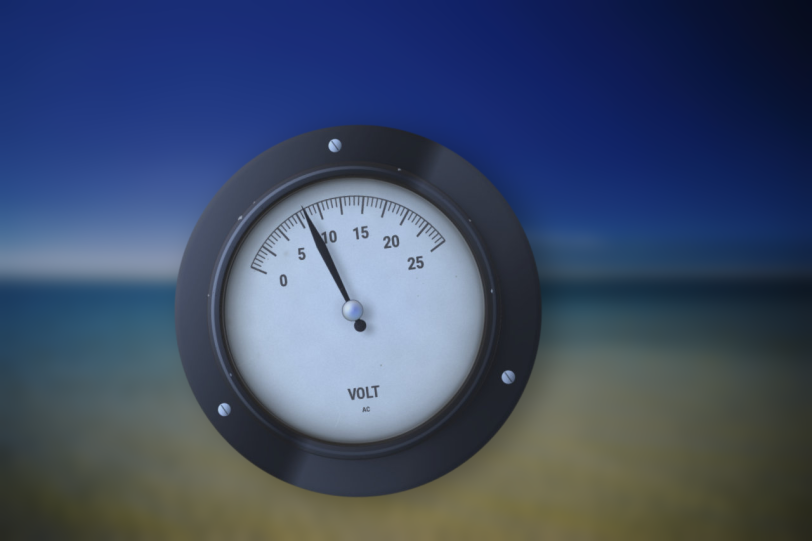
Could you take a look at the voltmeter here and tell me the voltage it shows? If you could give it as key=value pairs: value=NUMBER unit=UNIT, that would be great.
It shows value=8.5 unit=V
